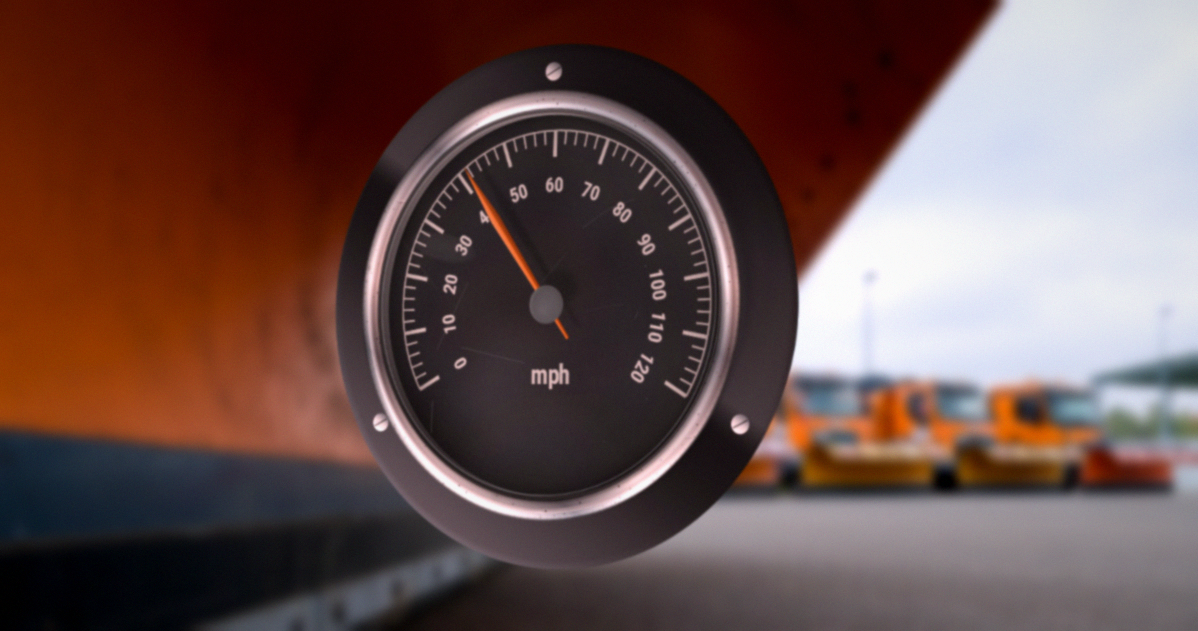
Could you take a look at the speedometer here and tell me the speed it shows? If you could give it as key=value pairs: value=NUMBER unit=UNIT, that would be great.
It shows value=42 unit=mph
